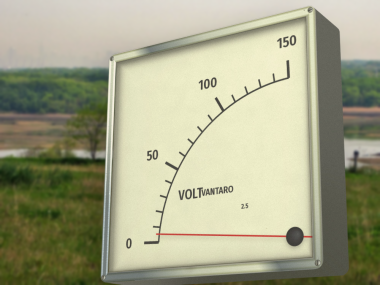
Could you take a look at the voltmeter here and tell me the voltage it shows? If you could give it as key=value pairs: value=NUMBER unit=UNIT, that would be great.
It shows value=5 unit=V
